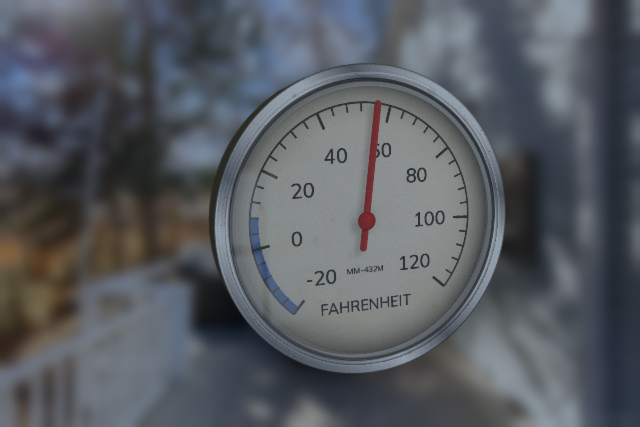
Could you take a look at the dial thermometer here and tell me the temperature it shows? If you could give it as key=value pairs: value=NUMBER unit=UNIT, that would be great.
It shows value=56 unit=°F
